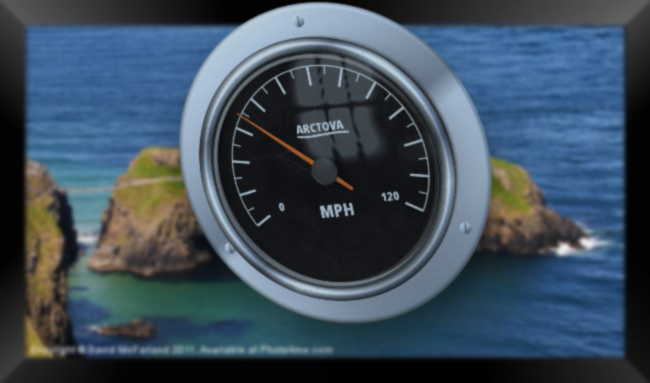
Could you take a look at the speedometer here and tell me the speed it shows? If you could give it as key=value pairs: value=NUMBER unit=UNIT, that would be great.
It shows value=35 unit=mph
